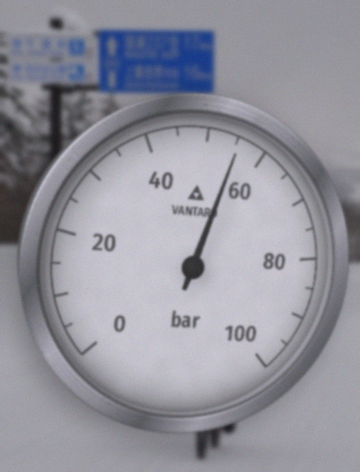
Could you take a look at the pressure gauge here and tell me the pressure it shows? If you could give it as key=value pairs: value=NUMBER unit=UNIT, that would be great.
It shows value=55 unit=bar
